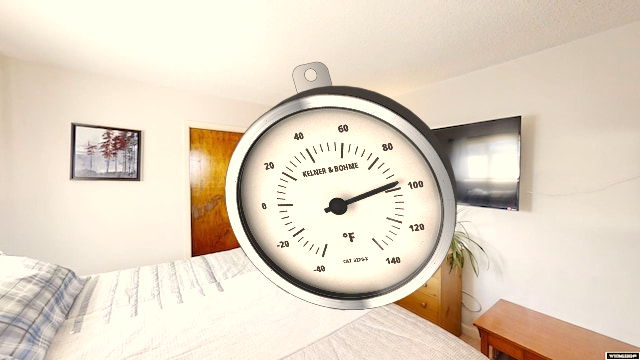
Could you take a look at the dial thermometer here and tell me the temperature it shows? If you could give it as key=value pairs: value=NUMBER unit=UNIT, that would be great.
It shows value=96 unit=°F
